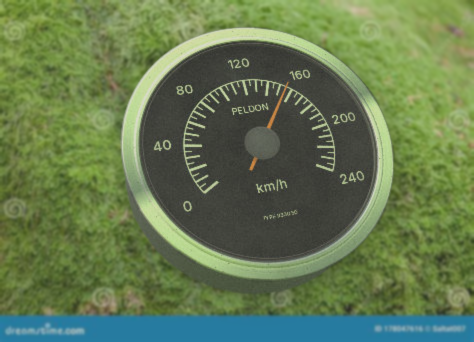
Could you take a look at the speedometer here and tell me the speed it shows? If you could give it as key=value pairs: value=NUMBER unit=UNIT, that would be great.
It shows value=155 unit=km/h
